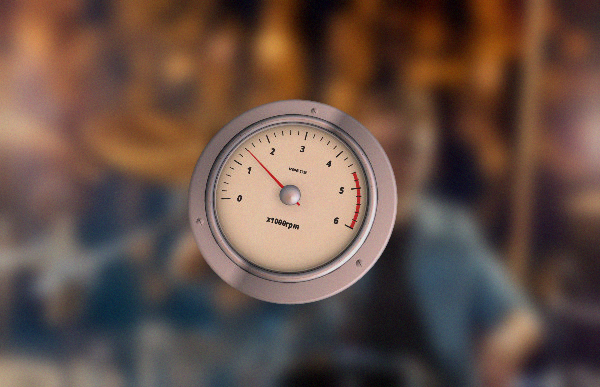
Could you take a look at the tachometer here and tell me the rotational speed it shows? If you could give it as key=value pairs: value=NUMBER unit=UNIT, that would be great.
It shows value=1400 unit=rpm
